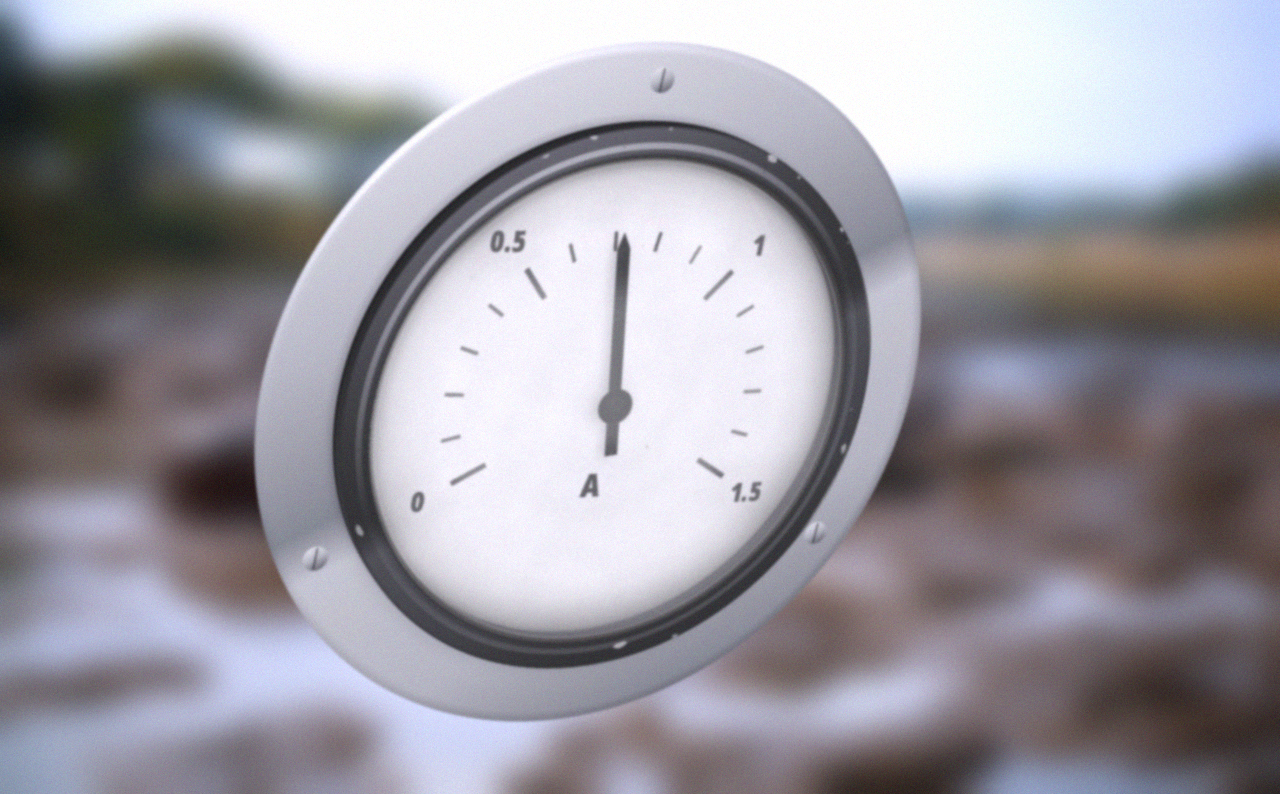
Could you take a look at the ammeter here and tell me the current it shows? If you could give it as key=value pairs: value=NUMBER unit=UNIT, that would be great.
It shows value=0.7 unit=A
